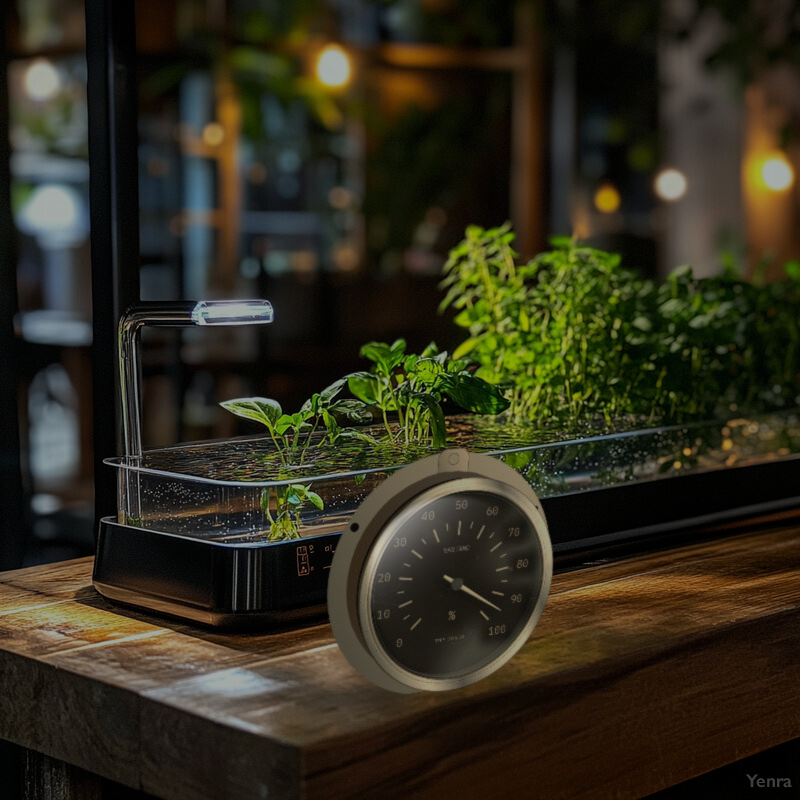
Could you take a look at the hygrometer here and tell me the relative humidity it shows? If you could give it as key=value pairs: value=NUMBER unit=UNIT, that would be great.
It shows value=95 unit=%
